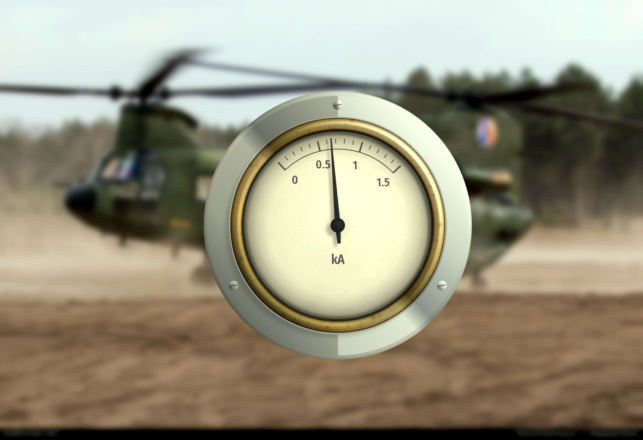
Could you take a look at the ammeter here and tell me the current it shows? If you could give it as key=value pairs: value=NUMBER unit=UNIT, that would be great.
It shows value=0.65 unit=kA
